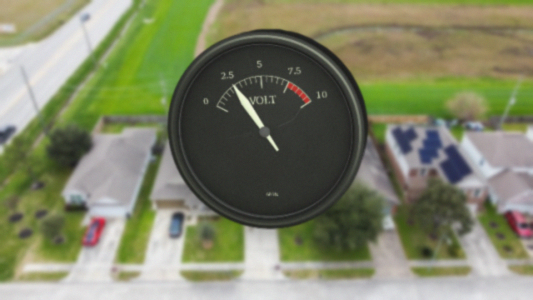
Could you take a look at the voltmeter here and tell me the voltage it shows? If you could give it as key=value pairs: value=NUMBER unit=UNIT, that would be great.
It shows value=2.5 unit=V
